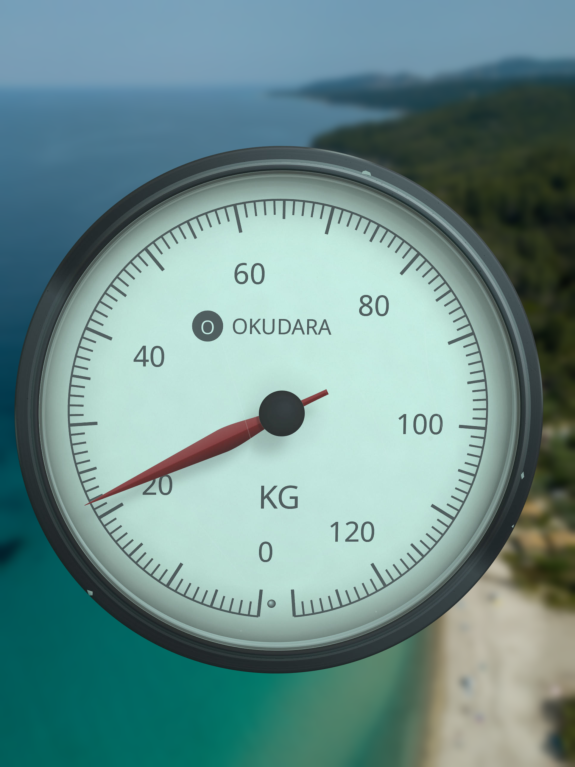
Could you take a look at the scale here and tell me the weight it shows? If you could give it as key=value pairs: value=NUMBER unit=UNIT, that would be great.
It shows value=22 unit=kg
